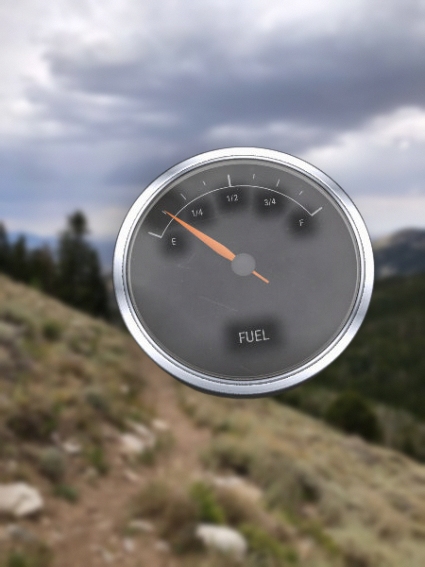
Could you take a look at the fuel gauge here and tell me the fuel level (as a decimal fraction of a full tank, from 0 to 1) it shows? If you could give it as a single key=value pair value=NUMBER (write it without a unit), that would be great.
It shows value=0.125
